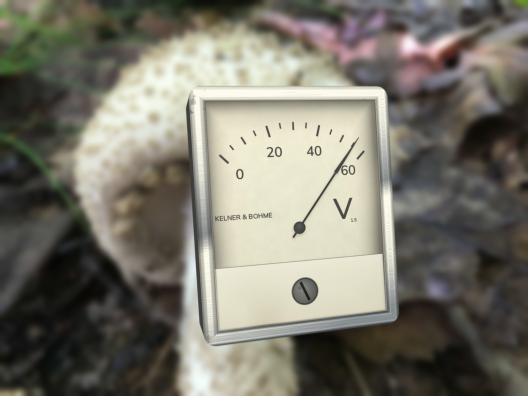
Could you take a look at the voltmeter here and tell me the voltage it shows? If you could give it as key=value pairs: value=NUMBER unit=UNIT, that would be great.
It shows value=55 unit=V
